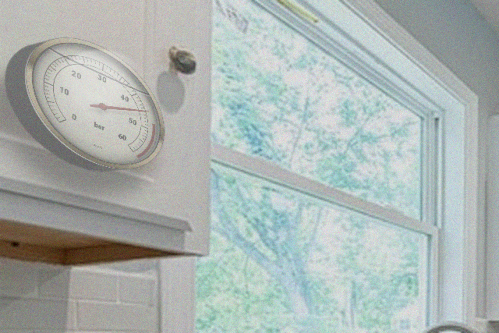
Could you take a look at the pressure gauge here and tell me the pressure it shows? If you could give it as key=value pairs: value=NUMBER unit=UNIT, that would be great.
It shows value=45 unit=bar
